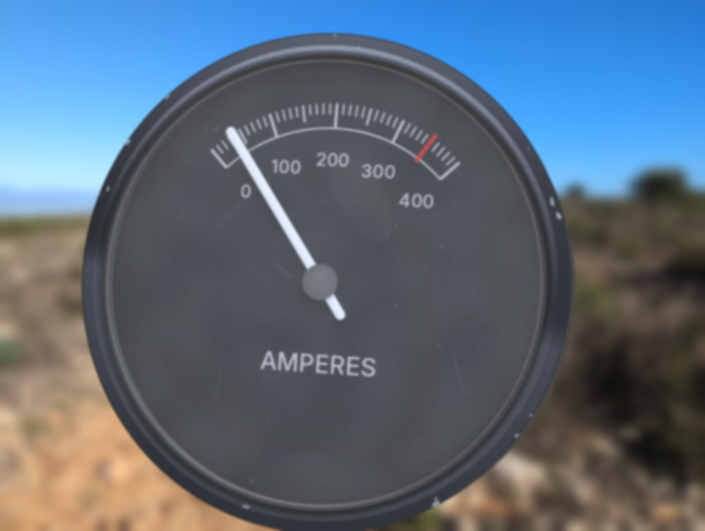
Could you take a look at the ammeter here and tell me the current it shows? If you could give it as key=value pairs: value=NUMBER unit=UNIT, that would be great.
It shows value=40 unit=A
